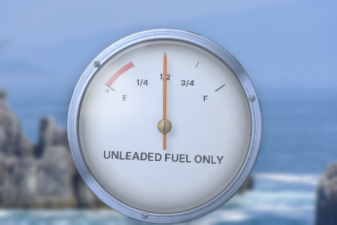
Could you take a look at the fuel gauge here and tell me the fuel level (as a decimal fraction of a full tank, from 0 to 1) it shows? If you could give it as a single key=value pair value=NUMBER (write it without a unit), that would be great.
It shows value=0.5
